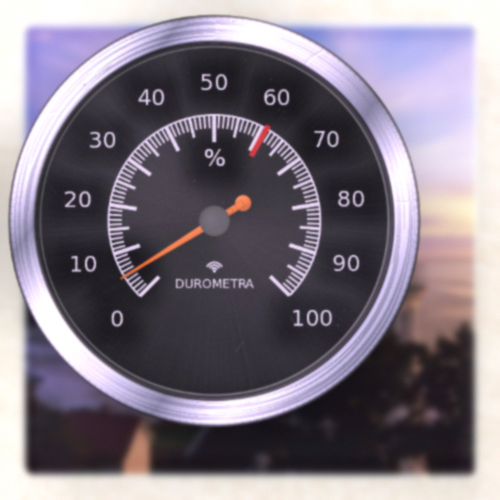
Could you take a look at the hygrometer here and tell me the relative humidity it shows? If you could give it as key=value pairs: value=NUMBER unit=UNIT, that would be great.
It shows value=5 unit=%
